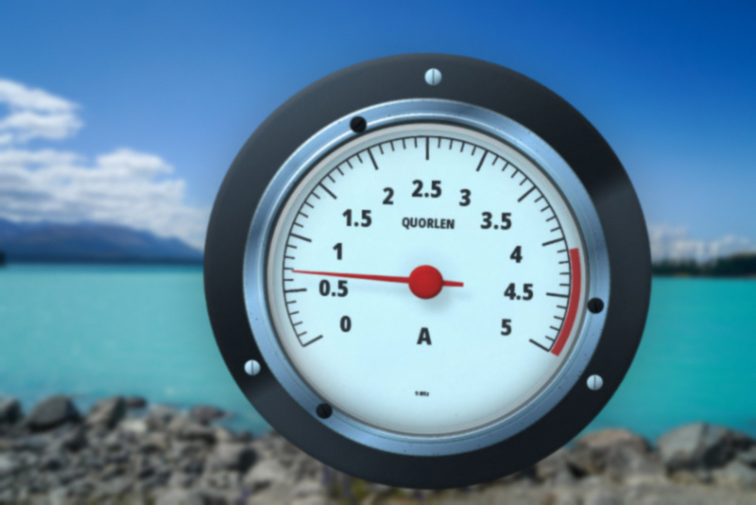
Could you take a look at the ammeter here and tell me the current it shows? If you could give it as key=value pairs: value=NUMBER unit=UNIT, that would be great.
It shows value=0.7 unit=A
